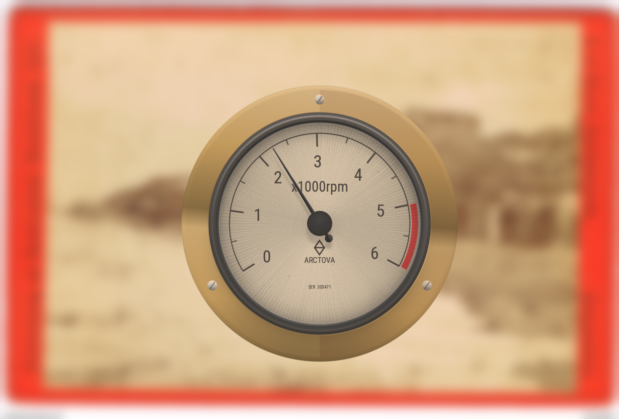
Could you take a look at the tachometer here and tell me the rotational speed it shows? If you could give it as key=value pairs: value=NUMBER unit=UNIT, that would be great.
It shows value=2250 unit=rpm
